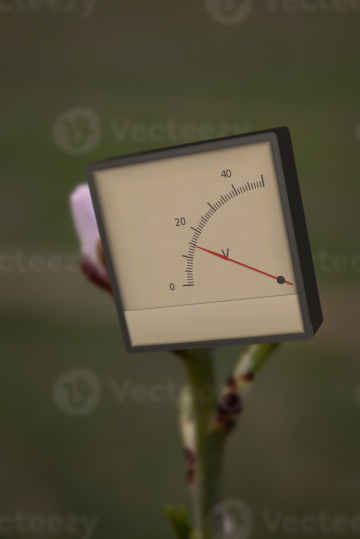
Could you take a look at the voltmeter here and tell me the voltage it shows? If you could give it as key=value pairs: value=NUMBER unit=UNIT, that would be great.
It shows value=15 unit=V
